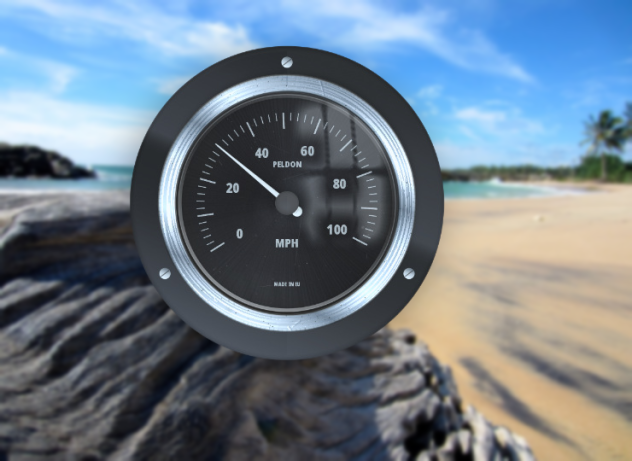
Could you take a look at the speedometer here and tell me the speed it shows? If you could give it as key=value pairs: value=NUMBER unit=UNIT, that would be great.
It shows value=30 unit=mph
